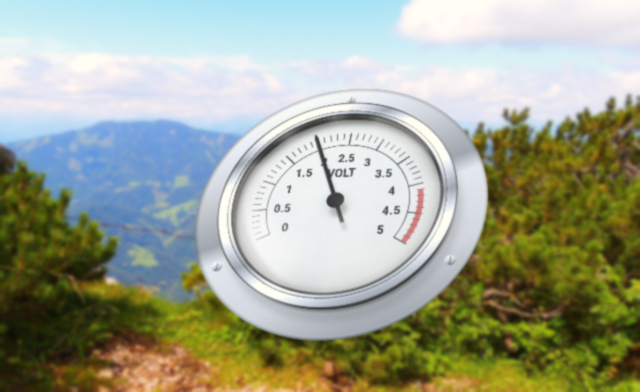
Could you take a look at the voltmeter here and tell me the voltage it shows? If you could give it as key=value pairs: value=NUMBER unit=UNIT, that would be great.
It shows value=2 unit=V
